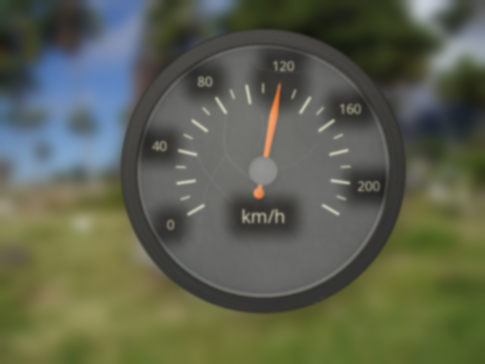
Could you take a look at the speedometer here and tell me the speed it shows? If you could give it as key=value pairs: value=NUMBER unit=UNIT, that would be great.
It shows value=120 unit=km/h
